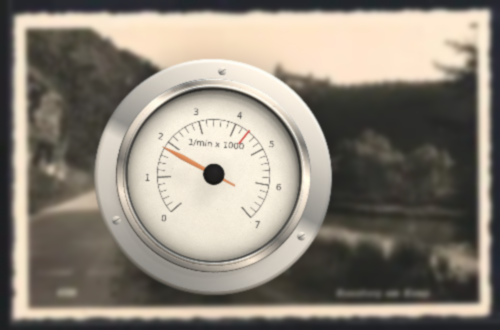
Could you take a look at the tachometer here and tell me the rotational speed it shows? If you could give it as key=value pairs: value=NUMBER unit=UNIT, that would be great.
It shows value=1800 unit=rpm
